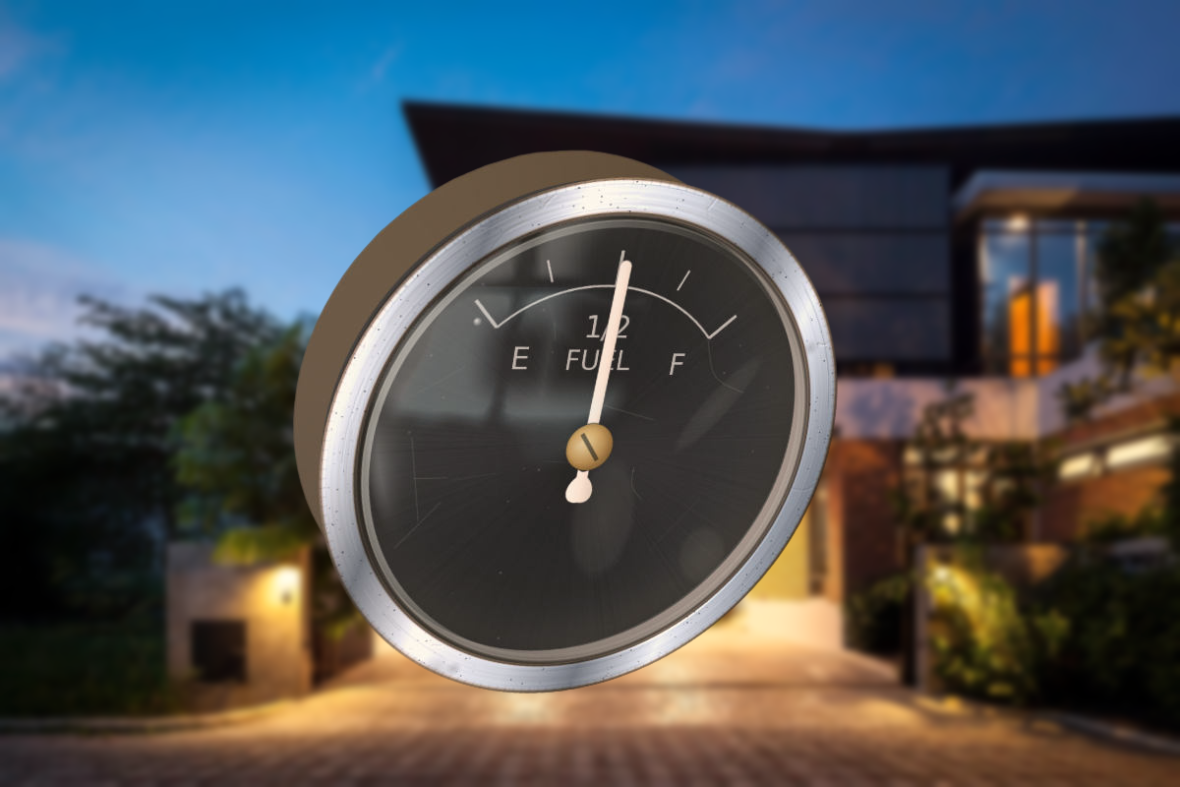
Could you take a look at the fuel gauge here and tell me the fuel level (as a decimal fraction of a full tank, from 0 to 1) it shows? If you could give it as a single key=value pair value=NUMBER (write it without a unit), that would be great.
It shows value=0.5
